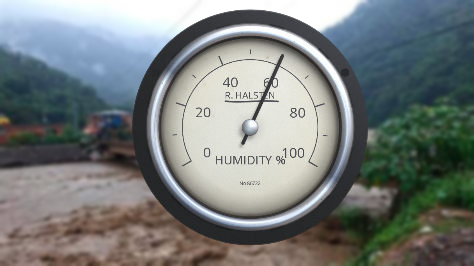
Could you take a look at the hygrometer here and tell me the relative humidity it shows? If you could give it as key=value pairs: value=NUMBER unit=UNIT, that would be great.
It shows value=60 unit=%
